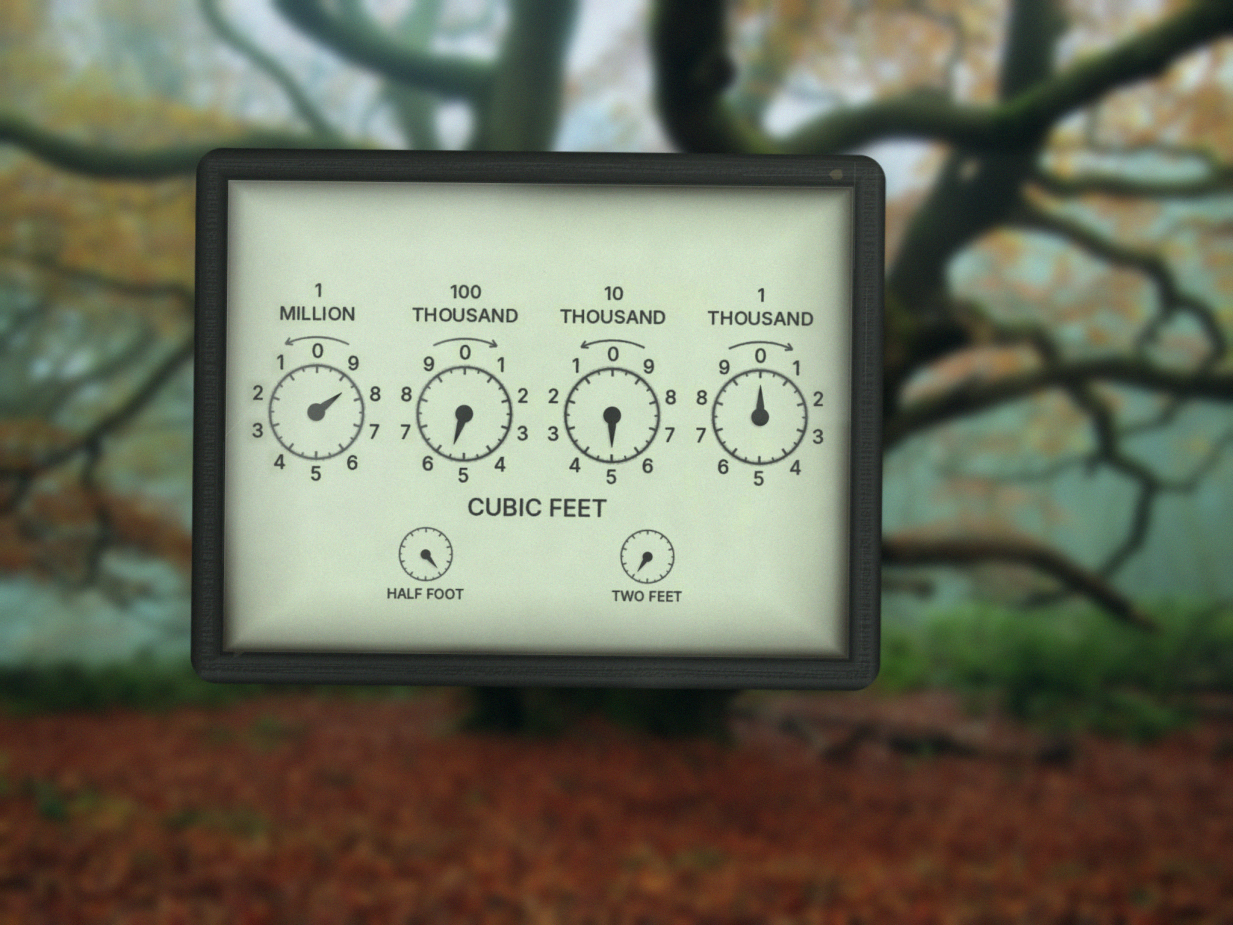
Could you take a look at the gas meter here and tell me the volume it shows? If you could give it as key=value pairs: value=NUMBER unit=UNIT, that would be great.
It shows value=855000 unit=ft³
